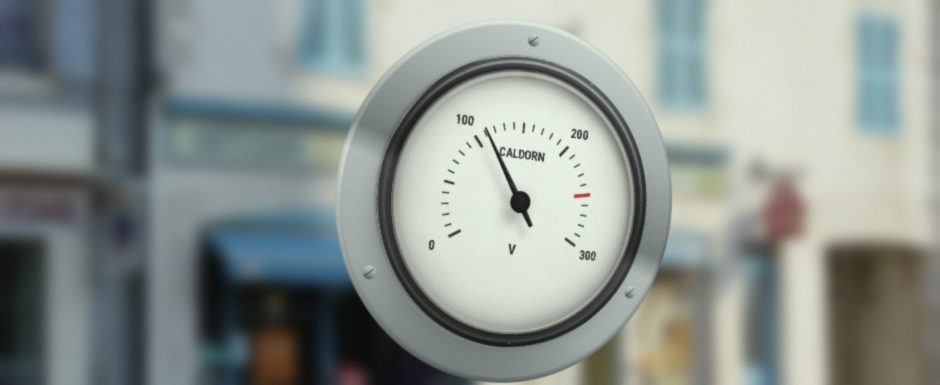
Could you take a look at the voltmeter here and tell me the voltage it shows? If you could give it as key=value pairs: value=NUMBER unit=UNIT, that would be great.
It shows value=110 unit=V
